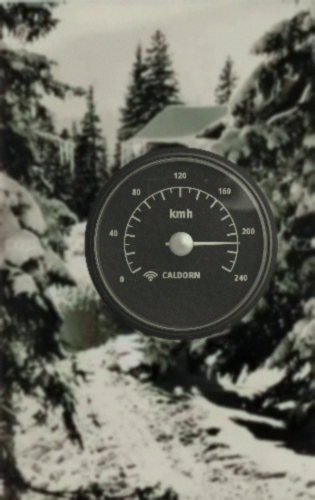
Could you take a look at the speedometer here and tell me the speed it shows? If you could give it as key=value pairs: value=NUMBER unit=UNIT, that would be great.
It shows value=210 unit=km/h
